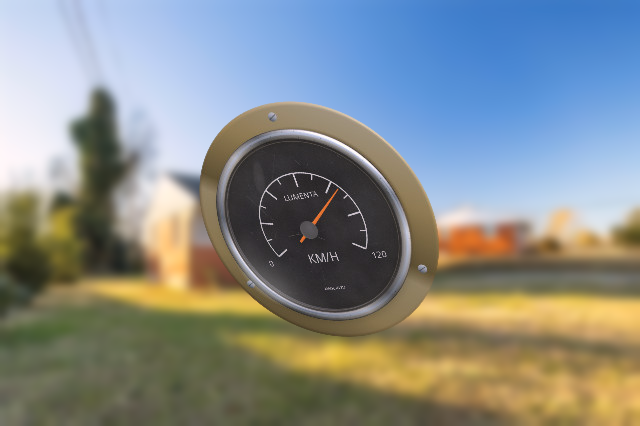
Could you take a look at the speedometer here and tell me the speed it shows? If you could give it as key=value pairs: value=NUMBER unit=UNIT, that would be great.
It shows value=85 unit=km/h
